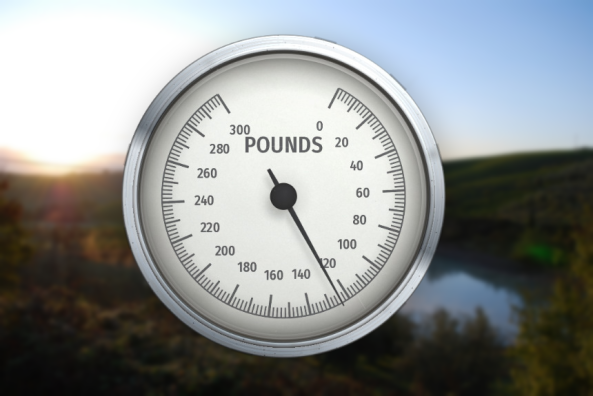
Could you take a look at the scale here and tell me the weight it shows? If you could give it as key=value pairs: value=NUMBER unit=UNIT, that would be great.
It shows value=124 unit=lb
